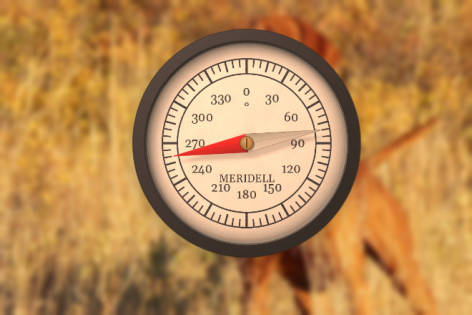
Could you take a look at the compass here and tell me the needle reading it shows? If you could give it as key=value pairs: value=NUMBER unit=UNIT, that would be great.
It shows value=260 unit=°
